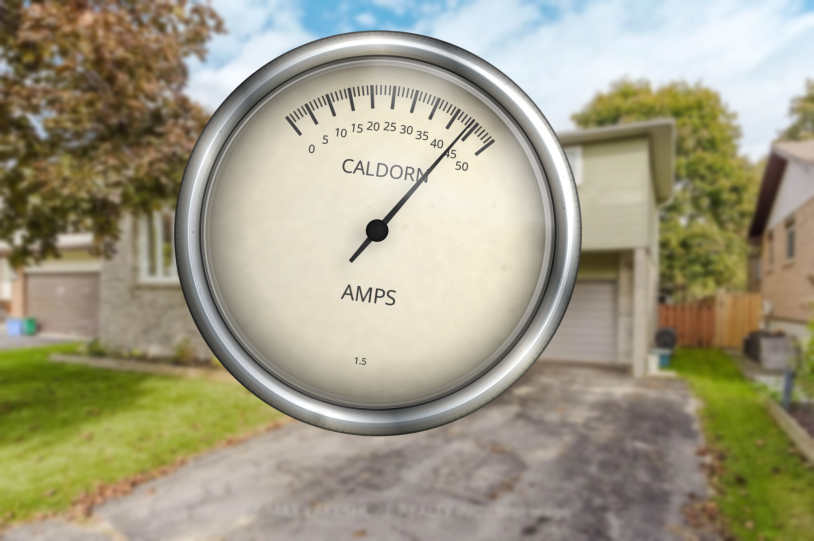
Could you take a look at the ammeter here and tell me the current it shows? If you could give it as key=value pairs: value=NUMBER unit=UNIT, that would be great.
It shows value=44 unit=A
